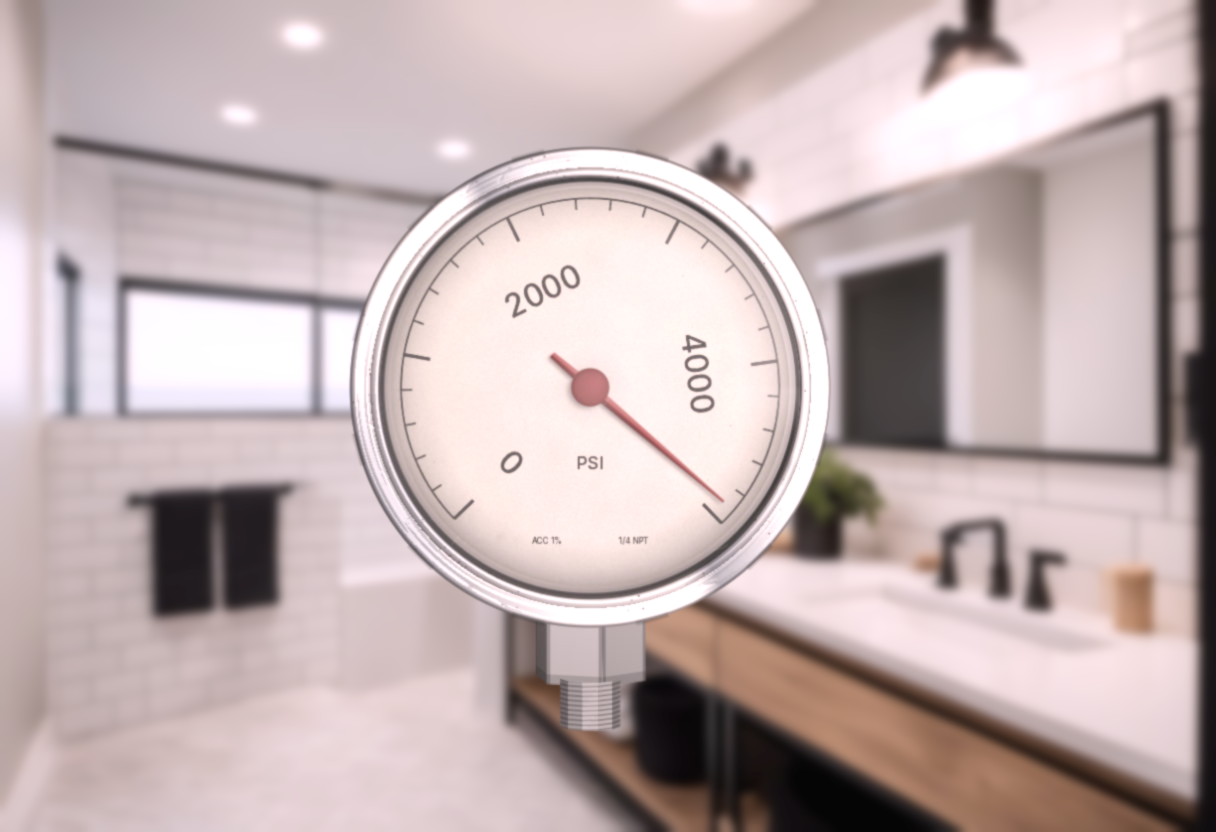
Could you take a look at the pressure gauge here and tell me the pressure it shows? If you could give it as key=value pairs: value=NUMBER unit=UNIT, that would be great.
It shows value=4900 unit=psi
